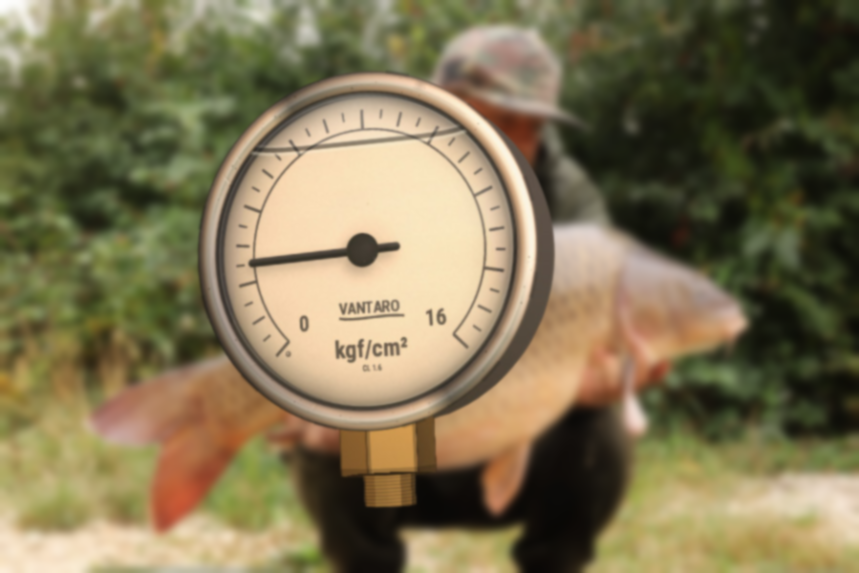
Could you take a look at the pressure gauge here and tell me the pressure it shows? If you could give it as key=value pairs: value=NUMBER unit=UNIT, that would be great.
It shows value=2.5 unit=kg/cm²
